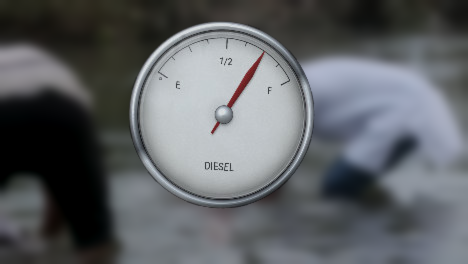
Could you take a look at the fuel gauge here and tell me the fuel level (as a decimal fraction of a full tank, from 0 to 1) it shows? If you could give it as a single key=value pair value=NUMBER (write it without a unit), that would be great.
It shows value=0.75
